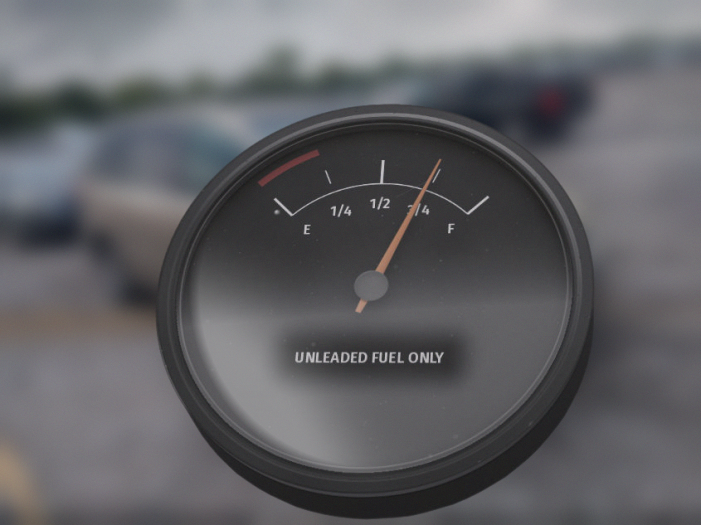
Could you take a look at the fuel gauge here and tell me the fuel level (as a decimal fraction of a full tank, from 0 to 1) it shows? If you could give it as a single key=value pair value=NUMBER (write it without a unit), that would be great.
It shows value=0.75
